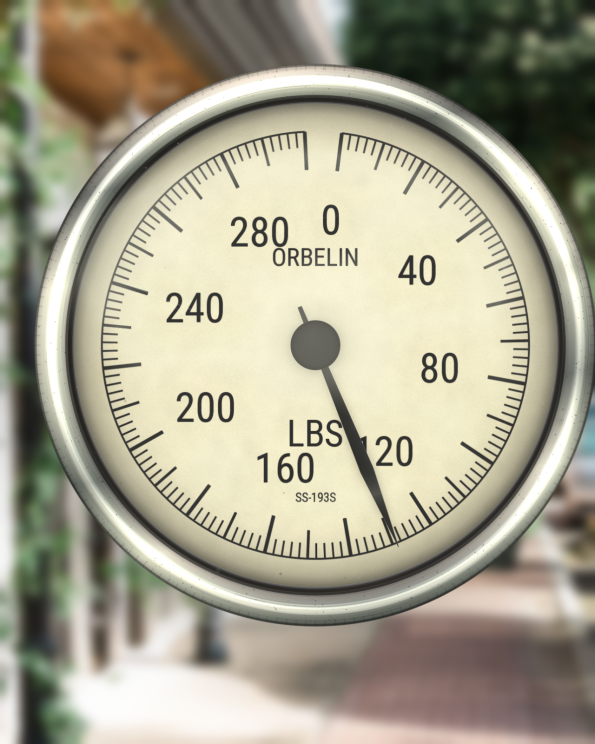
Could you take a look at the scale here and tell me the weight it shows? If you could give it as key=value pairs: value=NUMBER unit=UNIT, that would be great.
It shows value=129 unit=lb
